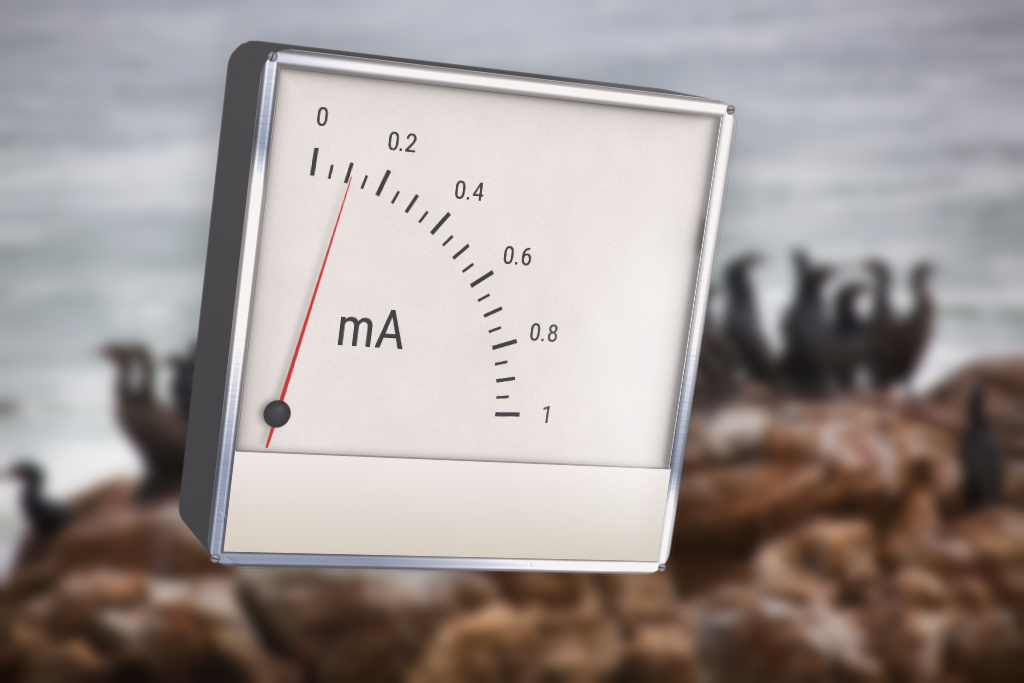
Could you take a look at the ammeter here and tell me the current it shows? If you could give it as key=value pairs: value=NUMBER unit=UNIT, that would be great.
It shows value=0.1 unit=mA
